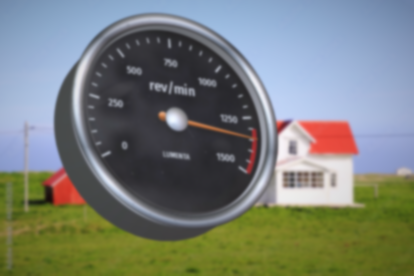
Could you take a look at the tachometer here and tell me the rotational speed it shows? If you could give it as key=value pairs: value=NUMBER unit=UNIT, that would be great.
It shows value=1350 unit=rpm
